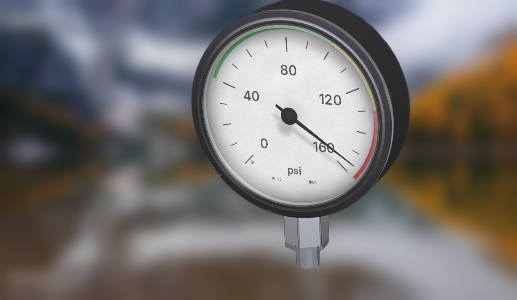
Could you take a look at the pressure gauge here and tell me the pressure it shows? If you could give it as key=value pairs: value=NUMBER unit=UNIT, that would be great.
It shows value=155 unit=psi
